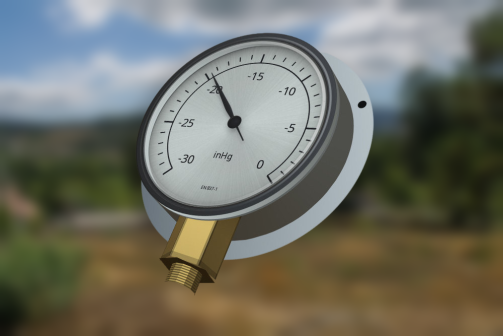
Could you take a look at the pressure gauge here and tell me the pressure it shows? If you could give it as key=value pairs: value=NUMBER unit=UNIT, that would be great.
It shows value=-19.5 unit=inHg
